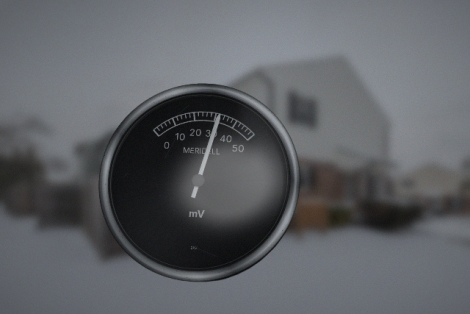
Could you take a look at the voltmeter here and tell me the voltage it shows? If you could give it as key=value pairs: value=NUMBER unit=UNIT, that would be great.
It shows value=32 unit=mV
